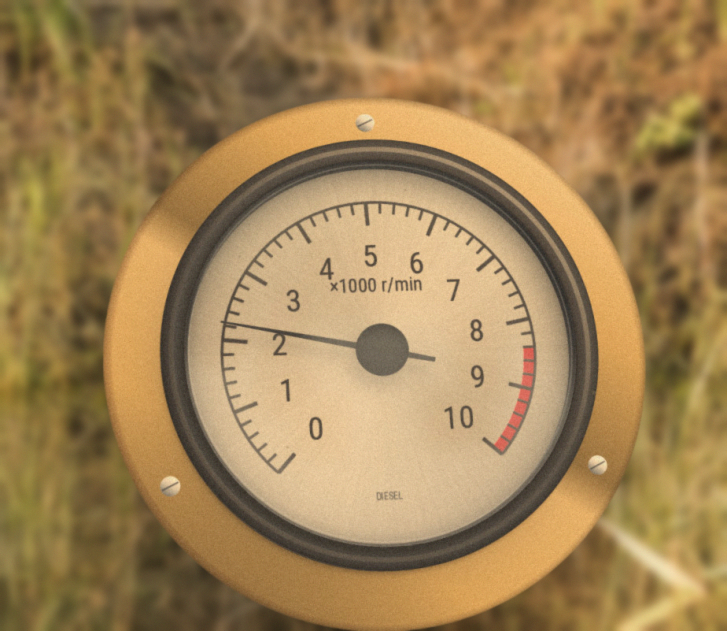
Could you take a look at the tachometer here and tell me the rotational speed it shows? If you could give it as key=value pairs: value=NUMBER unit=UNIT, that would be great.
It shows value=2200 unit=rpm
